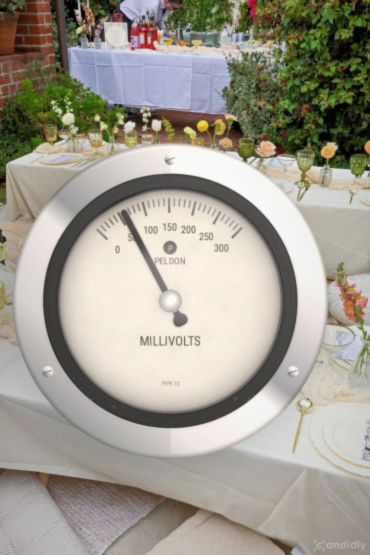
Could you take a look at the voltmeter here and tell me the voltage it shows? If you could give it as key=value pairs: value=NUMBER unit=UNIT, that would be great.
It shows value=60 unit=mV
